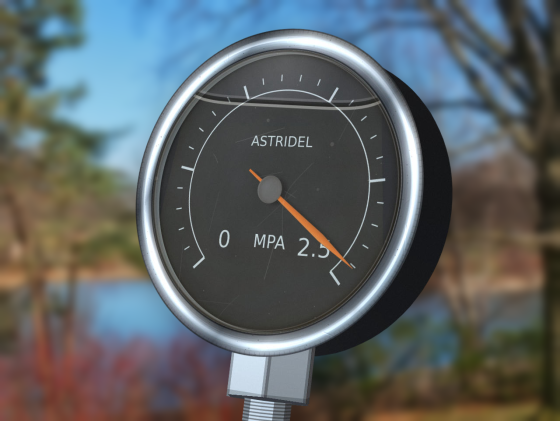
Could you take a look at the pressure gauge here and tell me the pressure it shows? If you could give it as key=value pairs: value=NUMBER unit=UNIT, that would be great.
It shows value=2.4 unit=MPa
